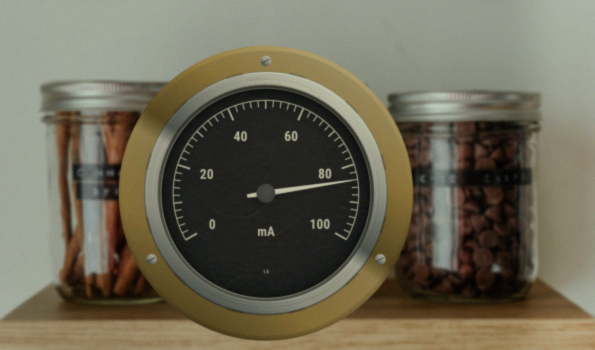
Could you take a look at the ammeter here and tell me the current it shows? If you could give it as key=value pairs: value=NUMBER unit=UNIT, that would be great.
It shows value=84 unit=mA
